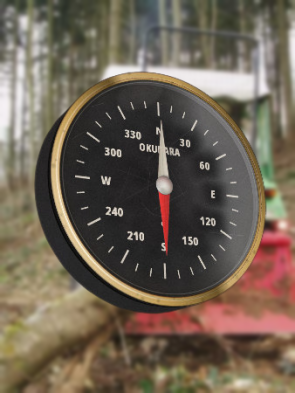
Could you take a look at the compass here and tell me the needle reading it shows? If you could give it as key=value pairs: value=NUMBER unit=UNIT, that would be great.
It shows value=180 unit=°
